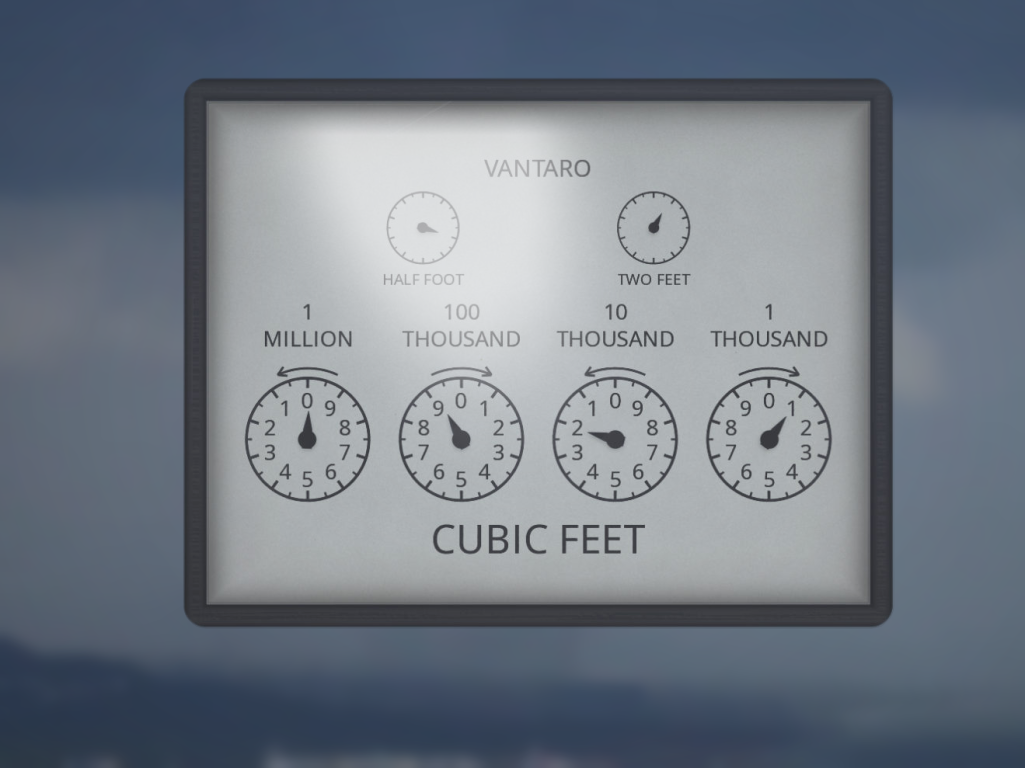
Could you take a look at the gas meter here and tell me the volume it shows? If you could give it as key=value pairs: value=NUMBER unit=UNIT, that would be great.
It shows value=992100 unit=ft³
